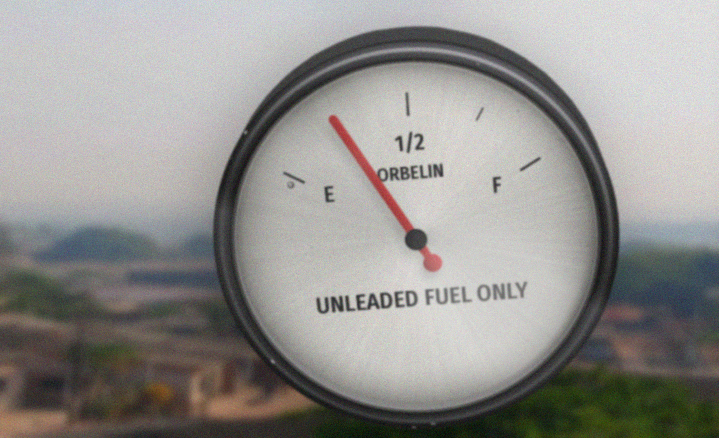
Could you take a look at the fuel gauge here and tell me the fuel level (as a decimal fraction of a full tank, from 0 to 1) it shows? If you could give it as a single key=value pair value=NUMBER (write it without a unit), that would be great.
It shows value=0.25
